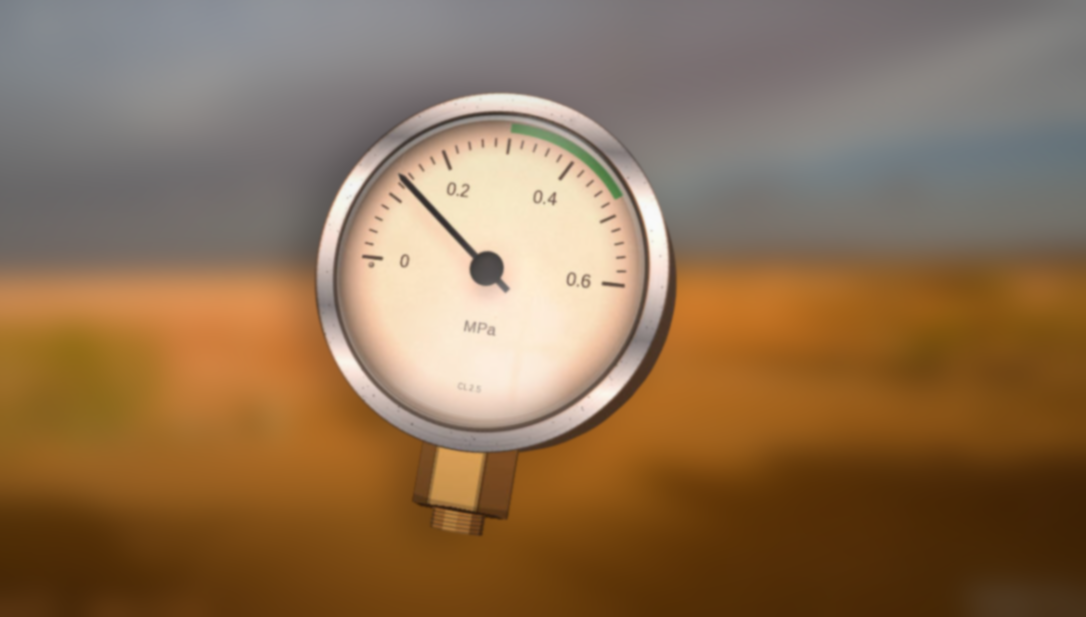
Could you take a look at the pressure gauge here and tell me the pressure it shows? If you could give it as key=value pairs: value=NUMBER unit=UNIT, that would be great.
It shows value=0.13 unit=MPa
